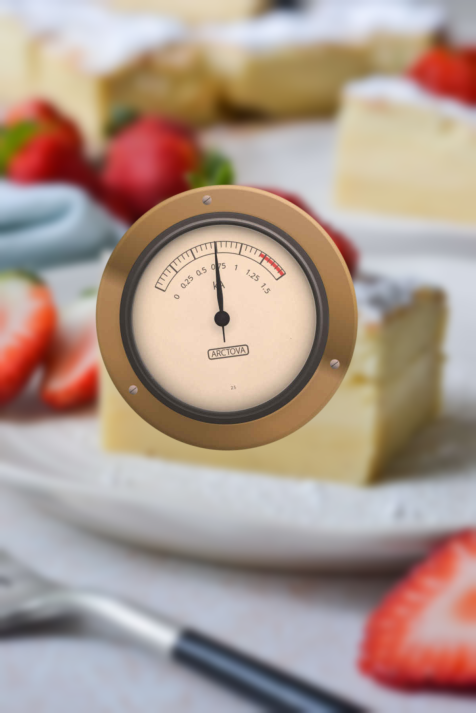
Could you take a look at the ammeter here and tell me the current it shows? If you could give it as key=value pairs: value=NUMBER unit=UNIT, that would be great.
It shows value=0.75 unit=kA
